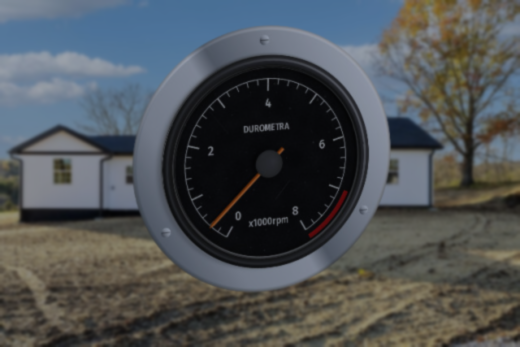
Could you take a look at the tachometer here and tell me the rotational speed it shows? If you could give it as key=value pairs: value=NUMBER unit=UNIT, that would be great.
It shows value=400 unit=rpm
